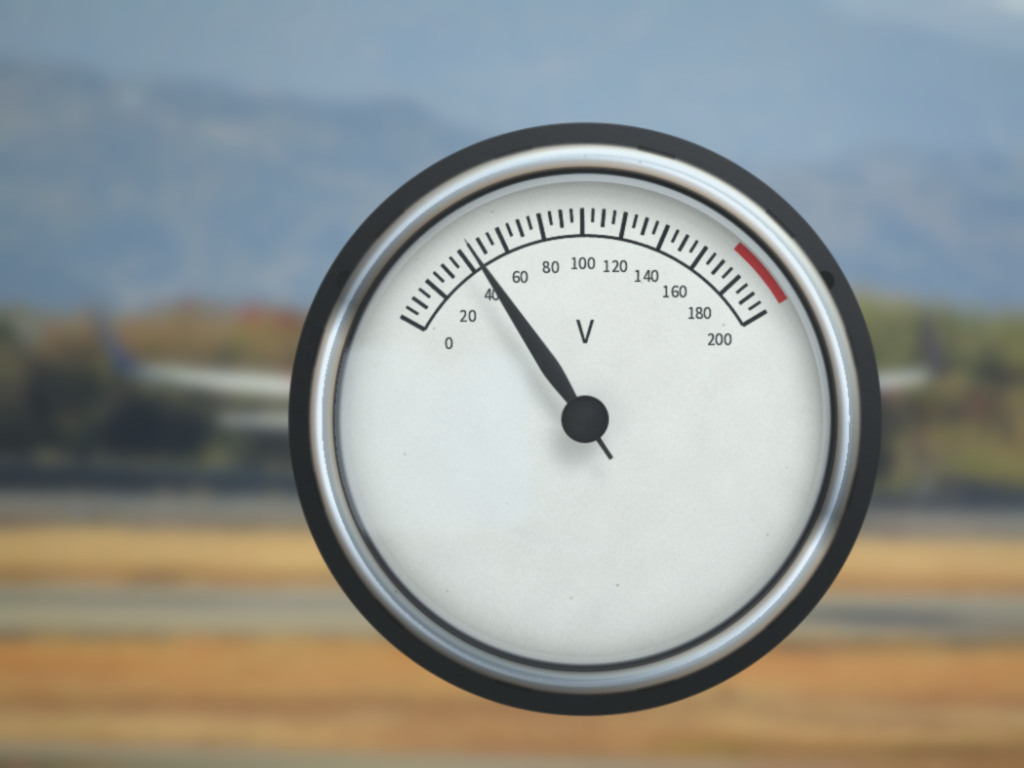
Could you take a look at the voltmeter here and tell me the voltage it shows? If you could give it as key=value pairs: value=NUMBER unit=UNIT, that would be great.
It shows value=45 unit=V
